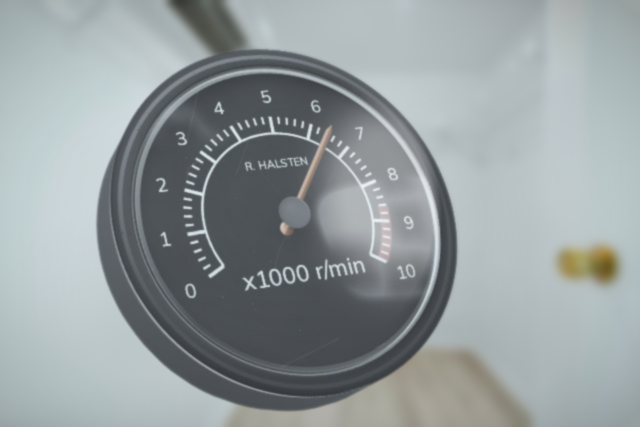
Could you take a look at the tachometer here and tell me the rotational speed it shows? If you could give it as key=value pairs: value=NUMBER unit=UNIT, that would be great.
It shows value=6400 unit=rpm
